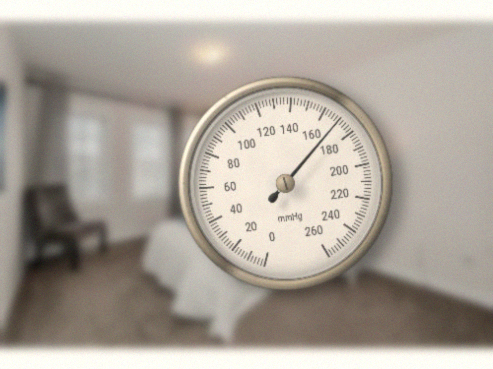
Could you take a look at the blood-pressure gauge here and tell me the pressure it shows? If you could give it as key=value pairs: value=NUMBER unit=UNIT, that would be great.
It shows value=170 unit=mmHg
